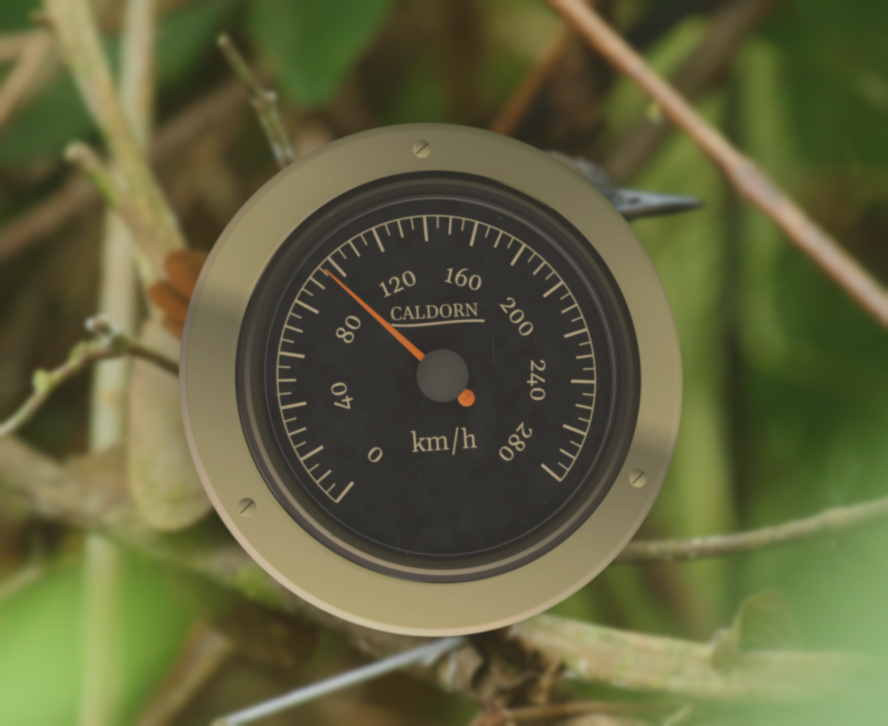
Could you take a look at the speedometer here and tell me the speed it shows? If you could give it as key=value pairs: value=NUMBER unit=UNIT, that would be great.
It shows value=95 unit=km/h
